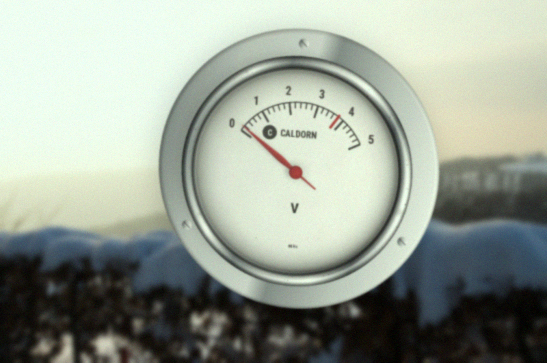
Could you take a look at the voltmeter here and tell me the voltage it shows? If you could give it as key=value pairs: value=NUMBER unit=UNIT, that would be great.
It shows value=0.2 unit=V
